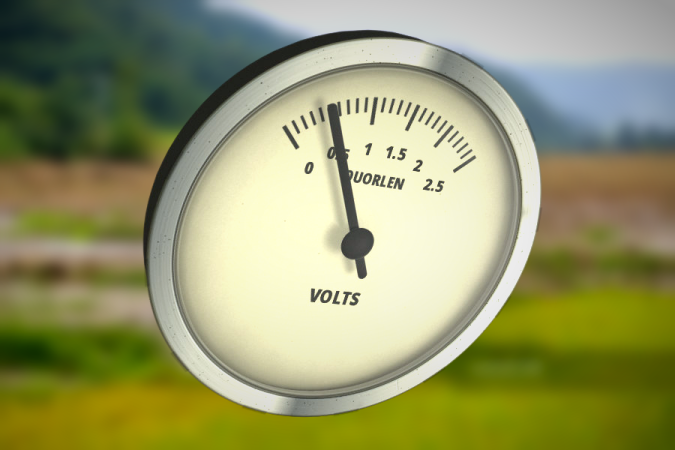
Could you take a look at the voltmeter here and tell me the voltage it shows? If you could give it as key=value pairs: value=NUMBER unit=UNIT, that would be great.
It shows value=0.5 unit=V
